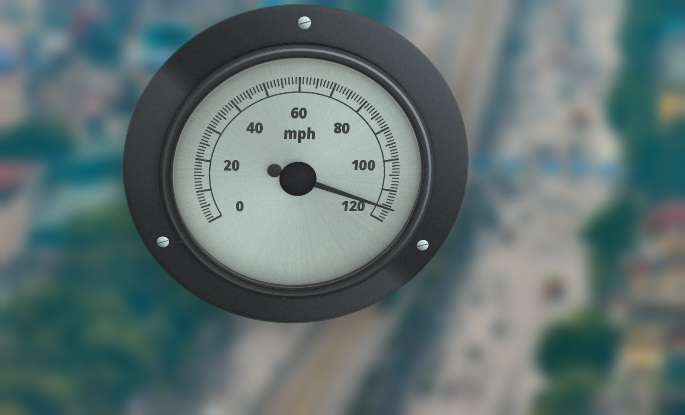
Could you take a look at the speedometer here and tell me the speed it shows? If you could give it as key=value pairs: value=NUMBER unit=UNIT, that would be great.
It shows value=115 unit=mph
